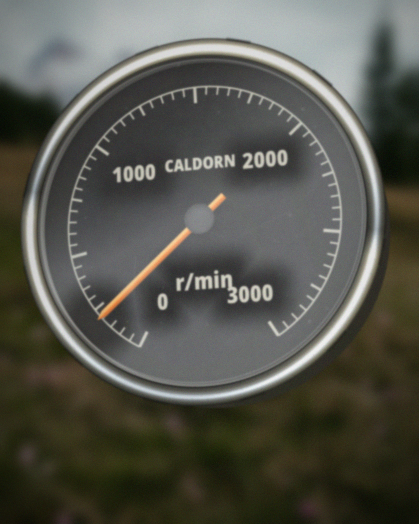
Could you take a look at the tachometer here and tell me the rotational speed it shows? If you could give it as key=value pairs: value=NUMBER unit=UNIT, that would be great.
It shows value=200 unit=rpm
